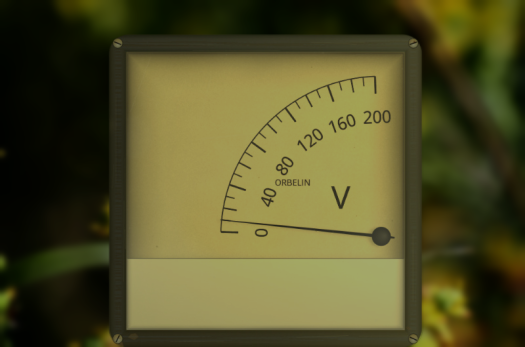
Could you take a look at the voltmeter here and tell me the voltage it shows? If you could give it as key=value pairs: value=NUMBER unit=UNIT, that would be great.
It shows value=10 unit=V
